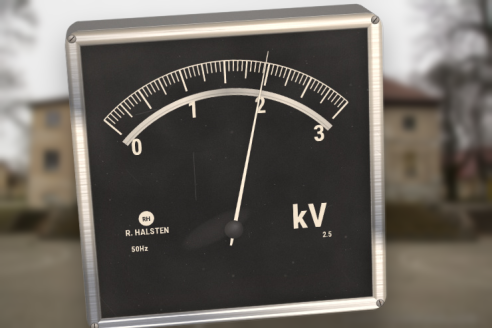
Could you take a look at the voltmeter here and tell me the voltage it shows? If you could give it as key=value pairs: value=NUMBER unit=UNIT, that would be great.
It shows value=1.95 unit=kV
